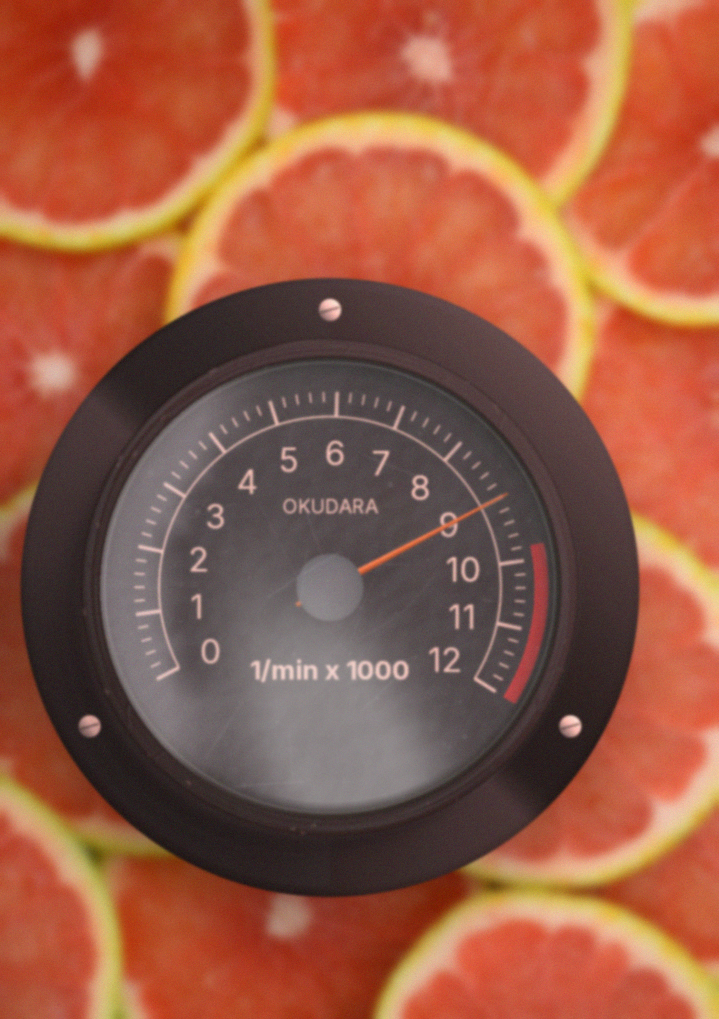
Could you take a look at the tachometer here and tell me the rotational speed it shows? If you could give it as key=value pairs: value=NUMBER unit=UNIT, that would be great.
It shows value=9000 unit=rpm
